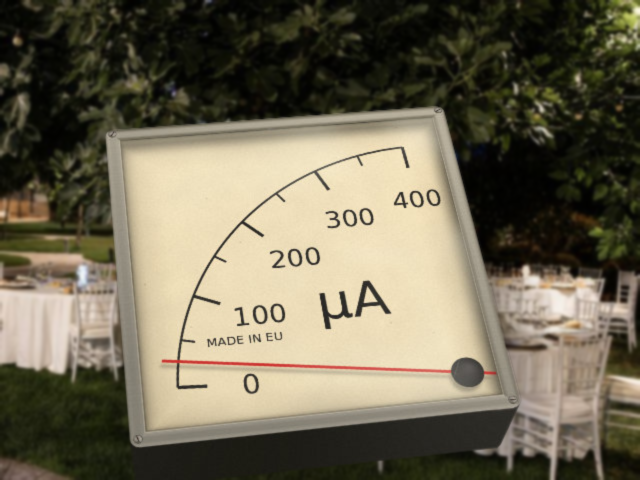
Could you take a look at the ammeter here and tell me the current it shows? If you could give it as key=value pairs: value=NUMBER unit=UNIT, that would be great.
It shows value=25 unit=µA
